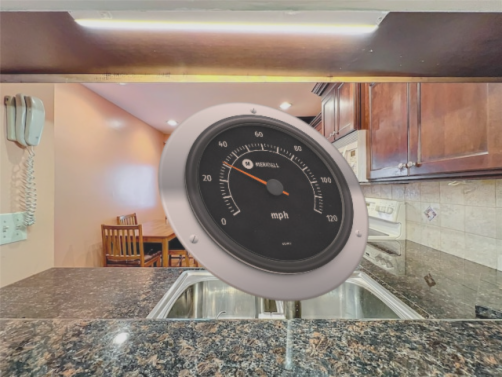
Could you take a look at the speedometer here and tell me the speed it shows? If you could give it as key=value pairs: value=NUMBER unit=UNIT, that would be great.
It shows value=30 unit=mph
